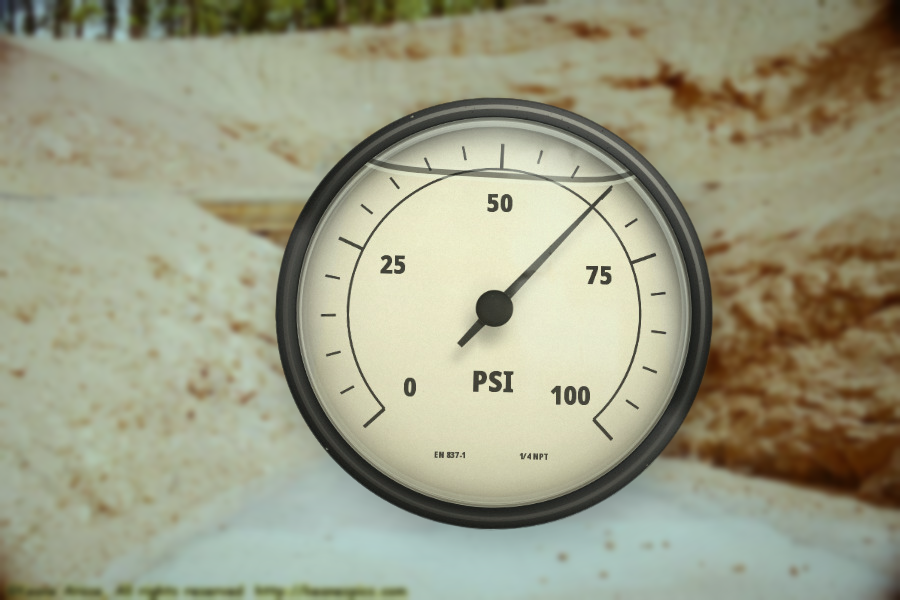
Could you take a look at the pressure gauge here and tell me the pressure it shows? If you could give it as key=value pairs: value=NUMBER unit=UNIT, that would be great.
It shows value=65 unit=psi
